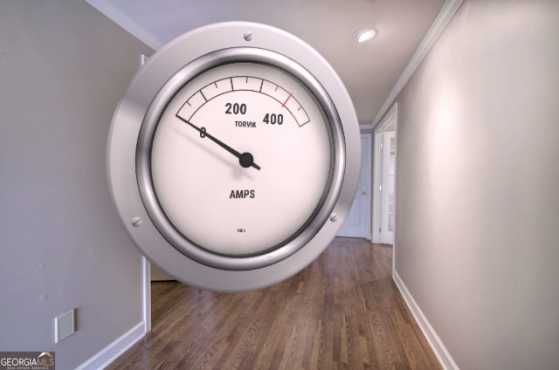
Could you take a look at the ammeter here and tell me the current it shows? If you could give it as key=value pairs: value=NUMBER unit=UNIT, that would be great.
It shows value=0 unit=A
